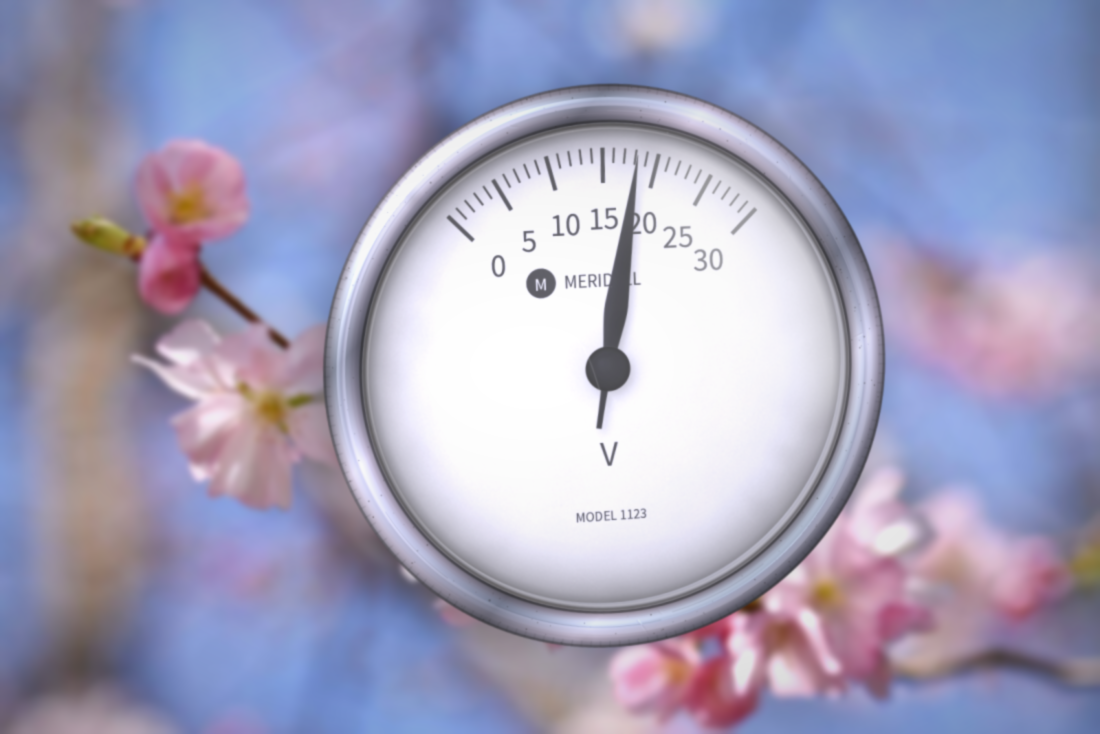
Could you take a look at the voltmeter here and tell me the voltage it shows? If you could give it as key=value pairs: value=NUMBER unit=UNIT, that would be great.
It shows value=18 unit=V
